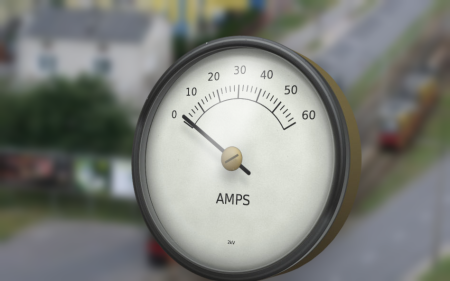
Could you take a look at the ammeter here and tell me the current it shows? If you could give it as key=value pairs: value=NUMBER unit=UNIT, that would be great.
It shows value=2 unit=A
